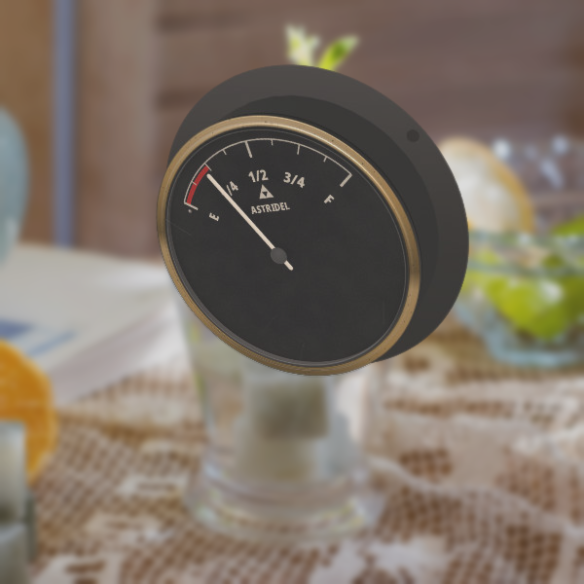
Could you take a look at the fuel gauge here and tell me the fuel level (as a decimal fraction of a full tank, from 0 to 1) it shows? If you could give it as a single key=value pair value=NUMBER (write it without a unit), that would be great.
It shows value=0.25
